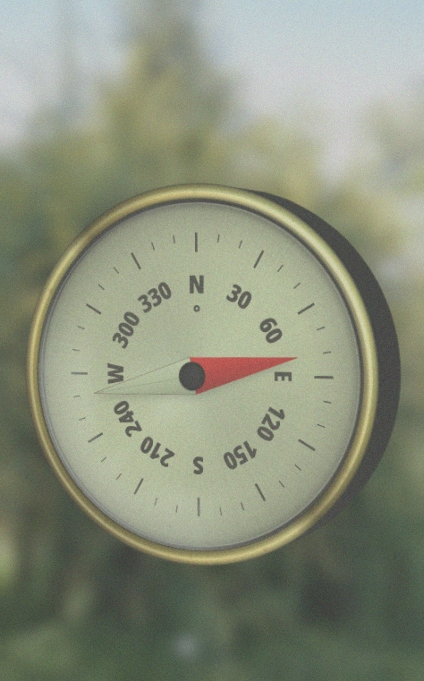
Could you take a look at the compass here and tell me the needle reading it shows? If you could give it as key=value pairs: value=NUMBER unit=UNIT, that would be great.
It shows value=80 unit=°
